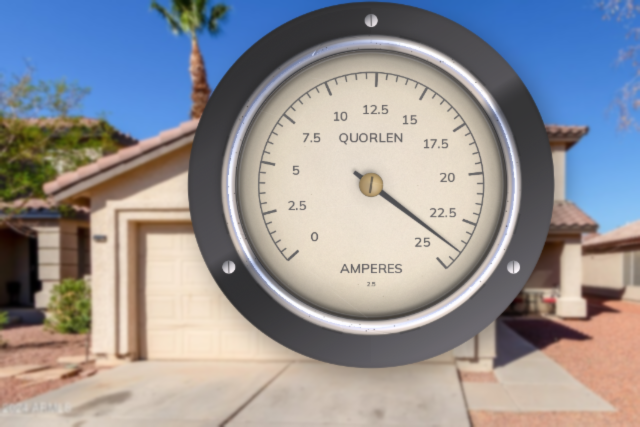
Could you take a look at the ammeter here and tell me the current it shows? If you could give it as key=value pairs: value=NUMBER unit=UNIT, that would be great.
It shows value=24 unit=A
